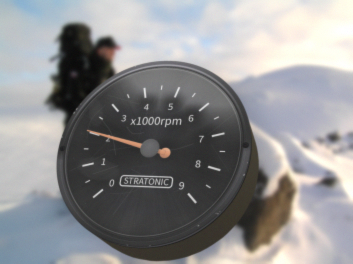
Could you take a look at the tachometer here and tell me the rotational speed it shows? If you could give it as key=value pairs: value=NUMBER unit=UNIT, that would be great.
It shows value=2000 unit=rpm
